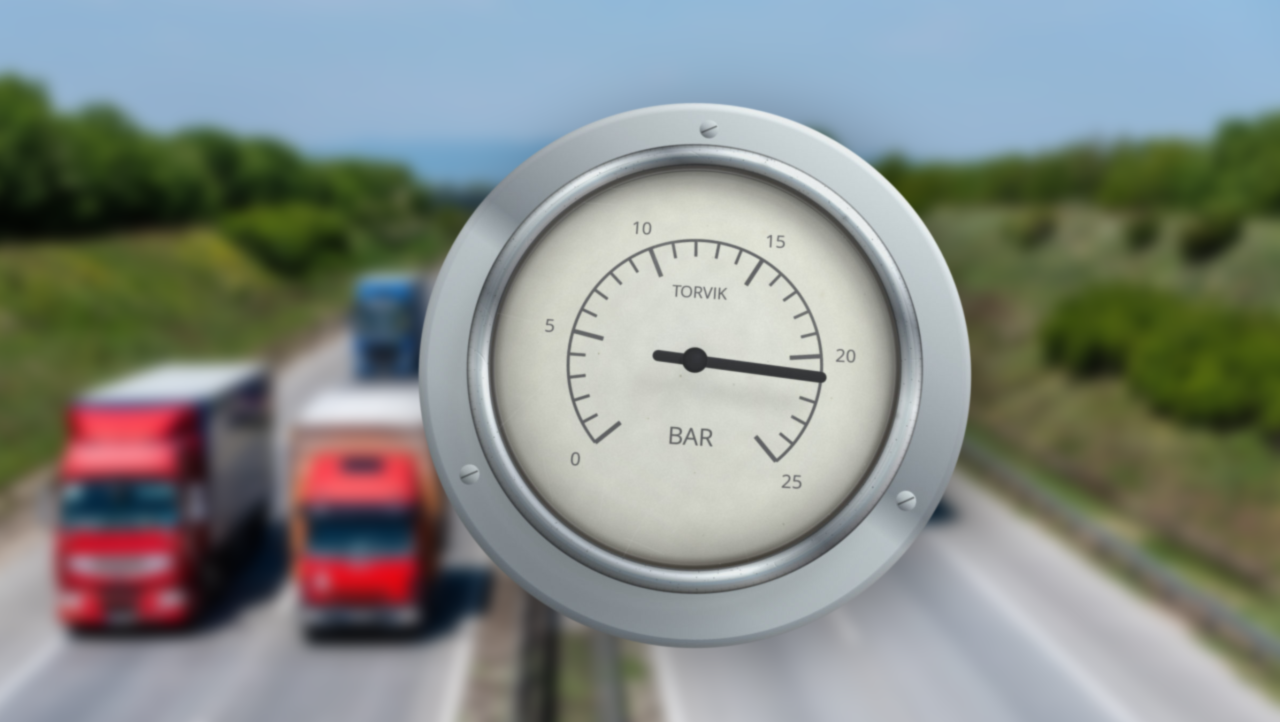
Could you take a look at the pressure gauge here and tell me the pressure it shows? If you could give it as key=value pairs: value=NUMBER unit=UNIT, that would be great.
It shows value=21 unit=bar
